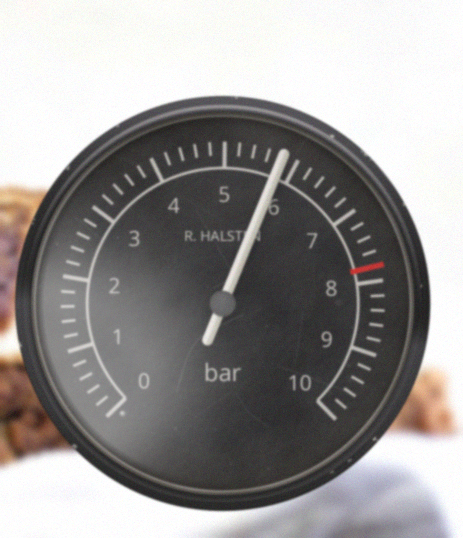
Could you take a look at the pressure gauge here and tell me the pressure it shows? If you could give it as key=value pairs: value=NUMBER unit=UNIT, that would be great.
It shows value=5.8 unit=bar
